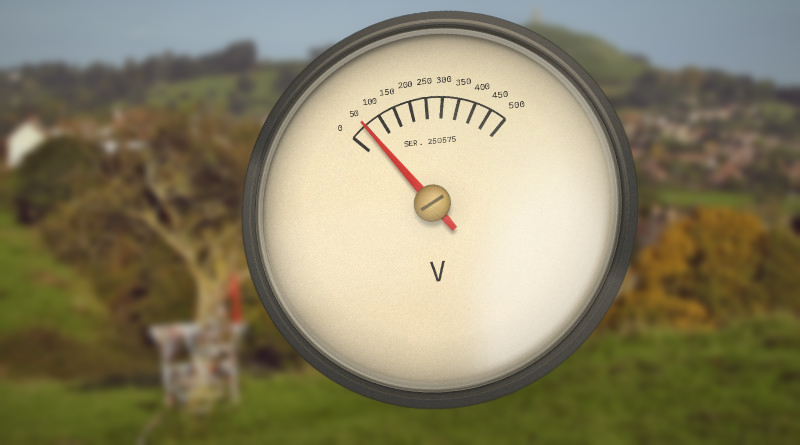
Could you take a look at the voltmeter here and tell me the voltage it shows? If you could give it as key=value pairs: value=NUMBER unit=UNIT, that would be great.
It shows value=50 unit=V
